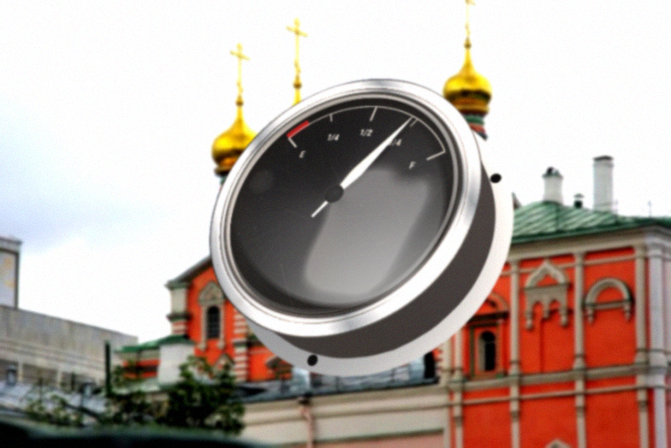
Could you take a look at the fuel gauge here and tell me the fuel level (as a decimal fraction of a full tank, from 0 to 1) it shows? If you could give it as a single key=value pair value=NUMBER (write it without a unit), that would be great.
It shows value=0.75
